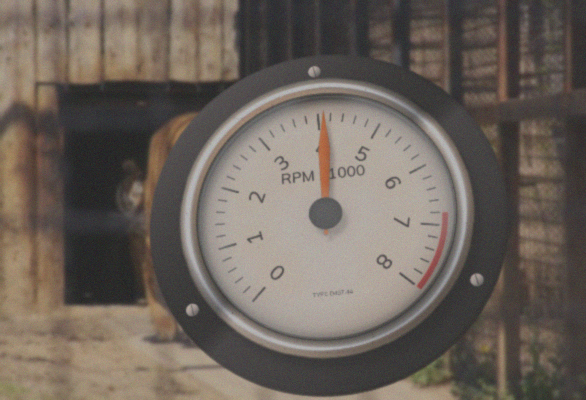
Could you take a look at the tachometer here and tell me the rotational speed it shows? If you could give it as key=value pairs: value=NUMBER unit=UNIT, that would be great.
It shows value=4100 unit=rpm
